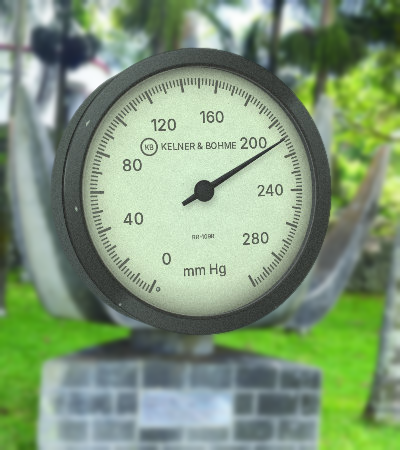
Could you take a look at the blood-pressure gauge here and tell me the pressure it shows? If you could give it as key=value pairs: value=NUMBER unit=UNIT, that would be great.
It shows value=210 unit=mmHg
